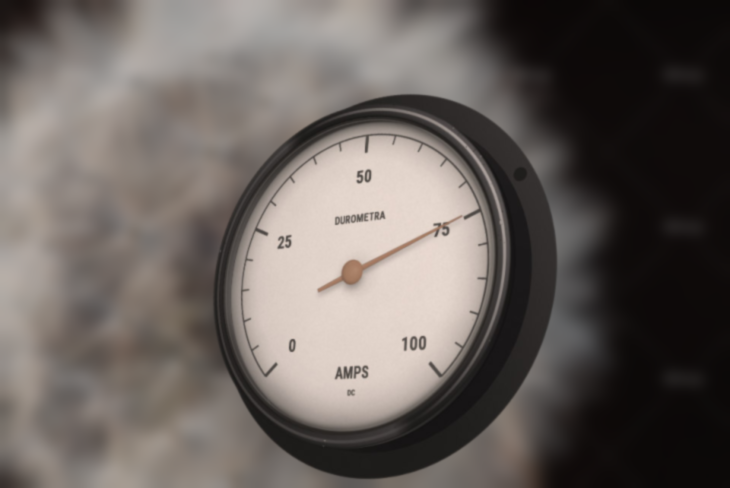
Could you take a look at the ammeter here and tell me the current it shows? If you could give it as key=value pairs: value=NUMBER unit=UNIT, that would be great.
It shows value=75 unit=A
